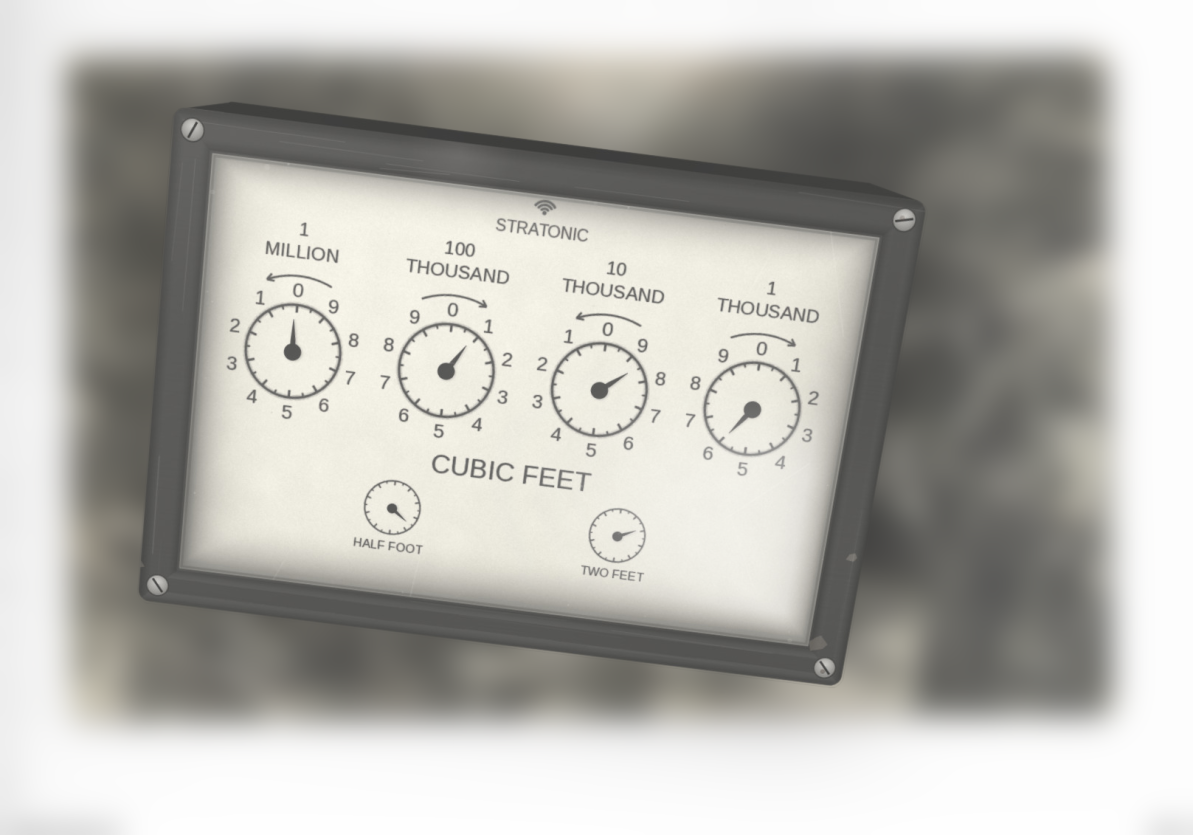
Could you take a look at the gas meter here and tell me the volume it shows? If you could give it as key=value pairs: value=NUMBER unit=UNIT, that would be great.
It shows value=8600 unit=ft³
